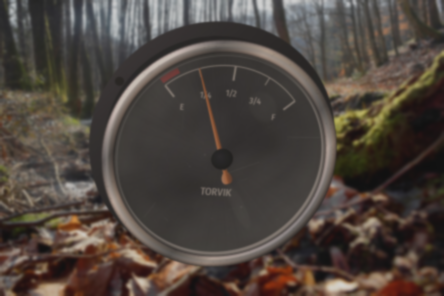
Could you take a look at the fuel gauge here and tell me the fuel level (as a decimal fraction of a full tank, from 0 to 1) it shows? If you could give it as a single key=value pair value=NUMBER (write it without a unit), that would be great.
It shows value=0.25
